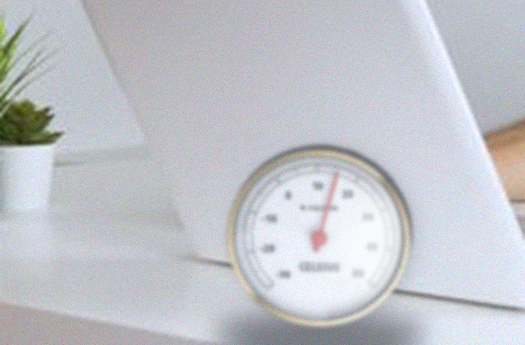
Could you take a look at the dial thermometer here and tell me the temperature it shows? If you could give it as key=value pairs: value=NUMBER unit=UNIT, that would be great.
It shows value=15 unit=°C
